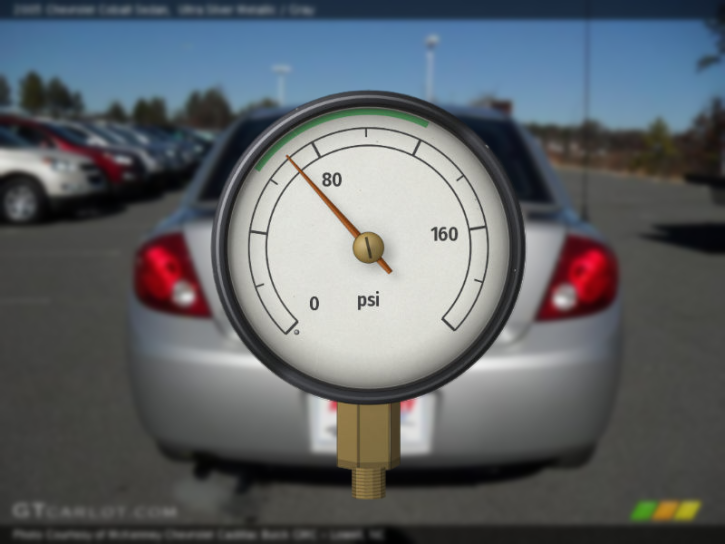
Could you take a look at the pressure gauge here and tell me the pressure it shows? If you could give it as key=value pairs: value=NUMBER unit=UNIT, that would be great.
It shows value=70 unit=psi
